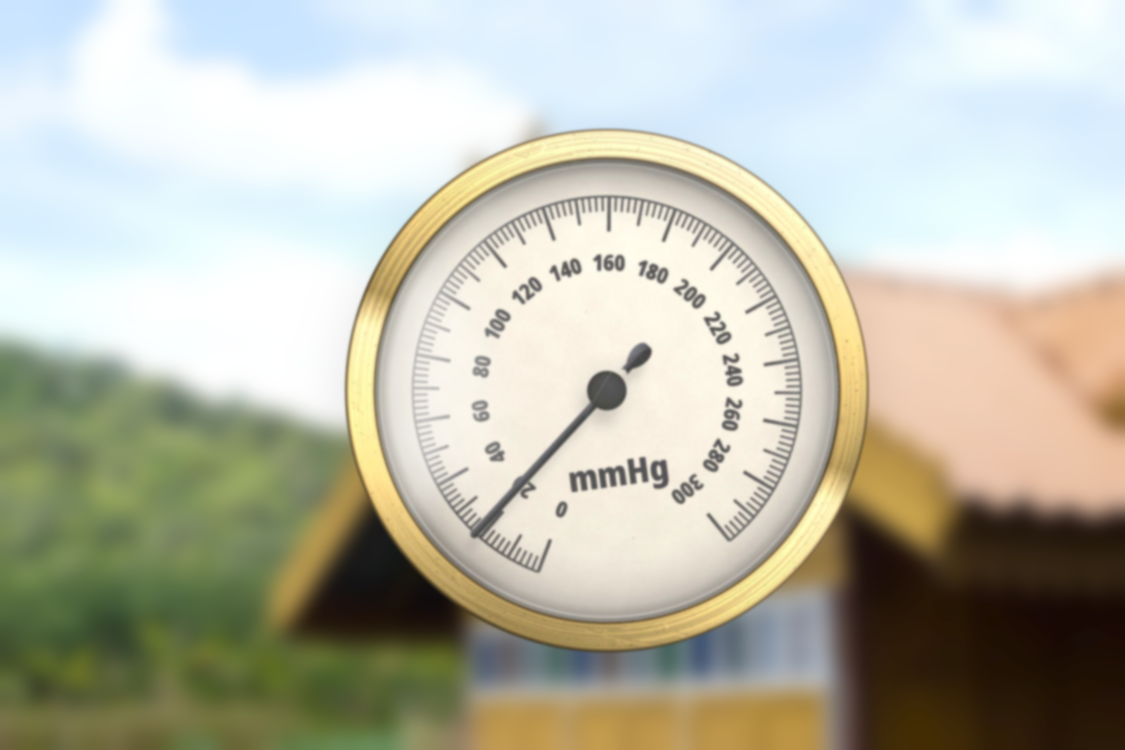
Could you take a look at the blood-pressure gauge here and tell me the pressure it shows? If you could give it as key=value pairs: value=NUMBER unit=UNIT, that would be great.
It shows value=22 unit=mmHg
